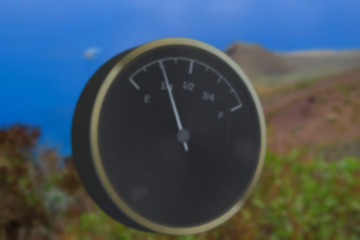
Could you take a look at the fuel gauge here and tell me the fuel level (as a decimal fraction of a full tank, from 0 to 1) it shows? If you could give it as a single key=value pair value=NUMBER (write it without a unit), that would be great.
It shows value=0.25
